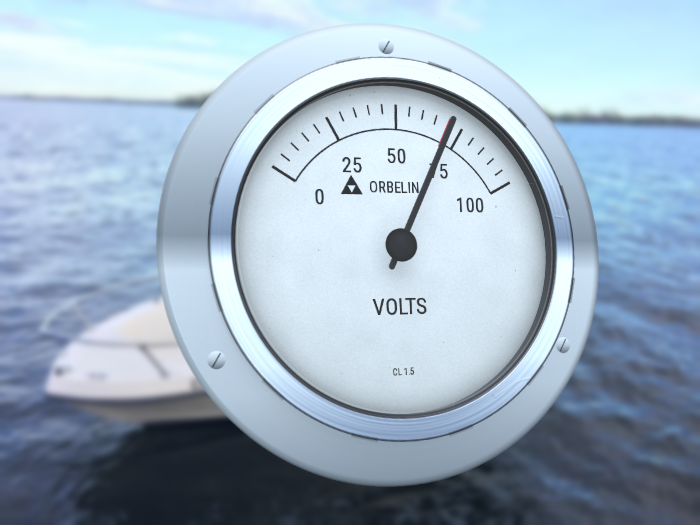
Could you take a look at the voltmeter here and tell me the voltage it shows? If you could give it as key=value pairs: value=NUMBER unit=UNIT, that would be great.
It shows value=70 unit=V
